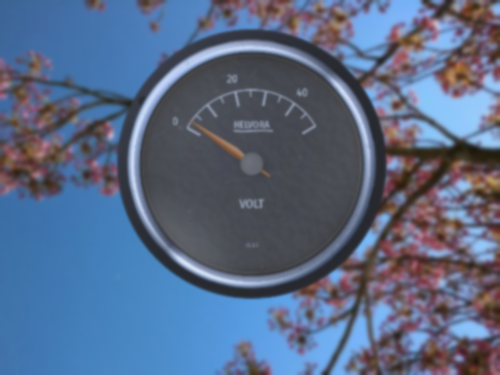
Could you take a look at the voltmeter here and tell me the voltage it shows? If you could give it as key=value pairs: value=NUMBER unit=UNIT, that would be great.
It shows value=2.5 unit=V
